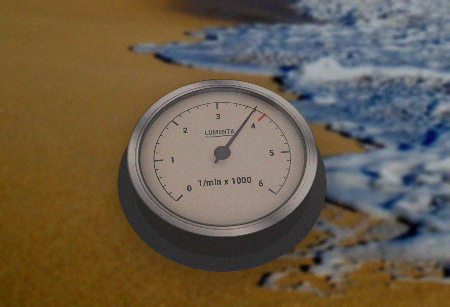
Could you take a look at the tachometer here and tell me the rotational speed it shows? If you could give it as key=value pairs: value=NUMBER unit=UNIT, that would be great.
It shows value=3800 unit=rpm
